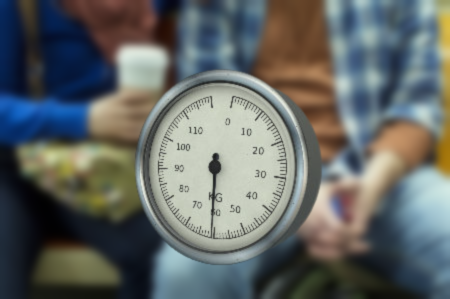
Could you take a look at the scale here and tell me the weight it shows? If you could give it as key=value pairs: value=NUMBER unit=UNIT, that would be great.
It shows value=60 unit=kg
